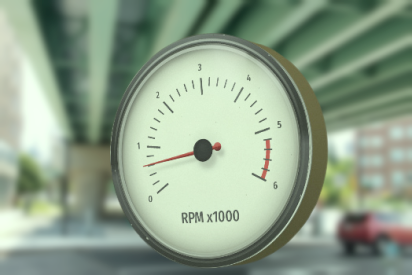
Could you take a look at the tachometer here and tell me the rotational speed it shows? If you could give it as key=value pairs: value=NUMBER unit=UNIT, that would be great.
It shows value=600 unit=rpm
